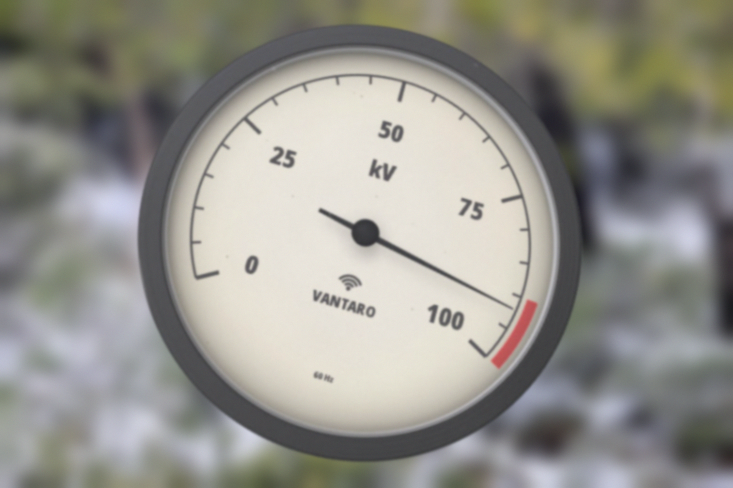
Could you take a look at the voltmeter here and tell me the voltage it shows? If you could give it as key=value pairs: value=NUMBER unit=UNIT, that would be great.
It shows value=92.5 unit=kV
